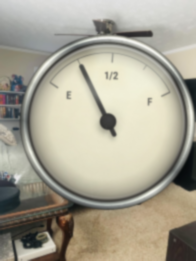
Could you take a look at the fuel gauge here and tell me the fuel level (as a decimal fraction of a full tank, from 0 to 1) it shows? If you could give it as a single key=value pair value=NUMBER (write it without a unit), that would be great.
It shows value=0.25
